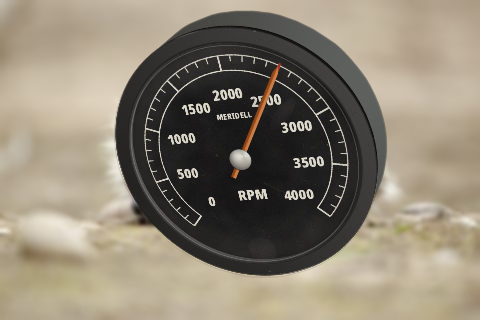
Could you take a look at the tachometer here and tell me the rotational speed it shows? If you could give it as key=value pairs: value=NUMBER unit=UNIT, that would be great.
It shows value=2500 unit=rpm
